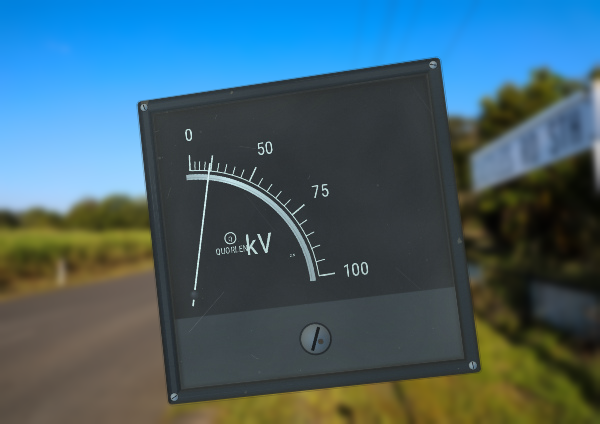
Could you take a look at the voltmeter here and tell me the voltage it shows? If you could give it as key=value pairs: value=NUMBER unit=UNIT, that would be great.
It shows value=25 unit=kV
